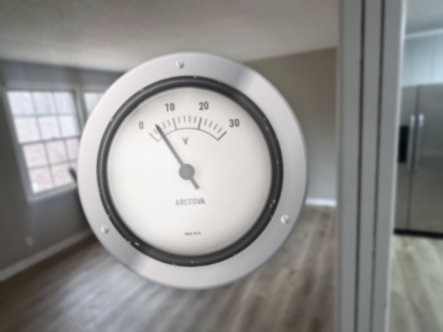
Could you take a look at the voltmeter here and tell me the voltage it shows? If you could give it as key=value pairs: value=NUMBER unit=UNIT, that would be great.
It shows value=4 unit=V
